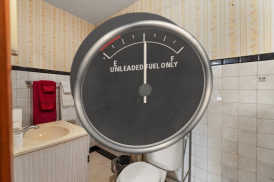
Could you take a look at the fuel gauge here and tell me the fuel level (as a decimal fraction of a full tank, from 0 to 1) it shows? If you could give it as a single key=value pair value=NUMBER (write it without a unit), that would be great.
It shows value=0.5
